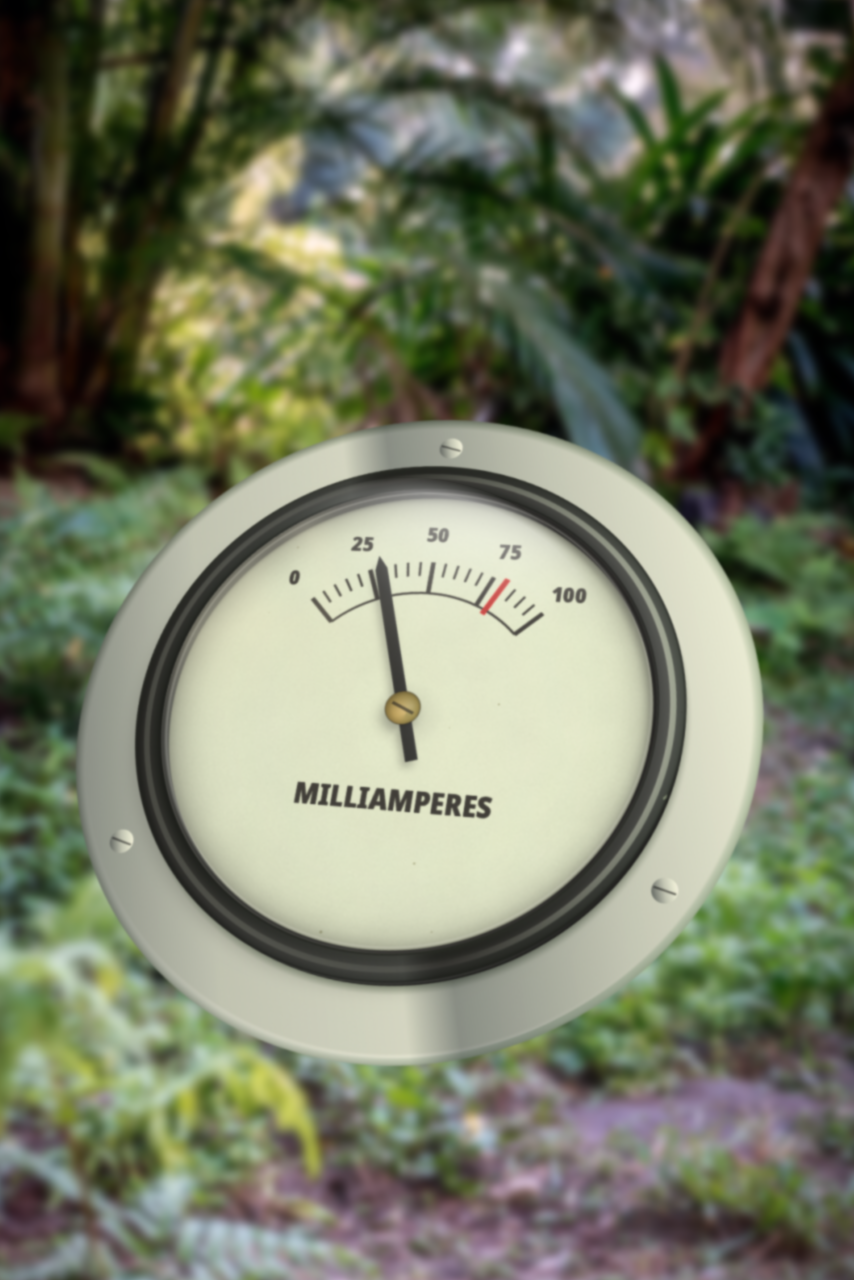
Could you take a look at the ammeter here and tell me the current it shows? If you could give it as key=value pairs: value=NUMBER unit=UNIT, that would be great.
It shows value=30 unit=mA
